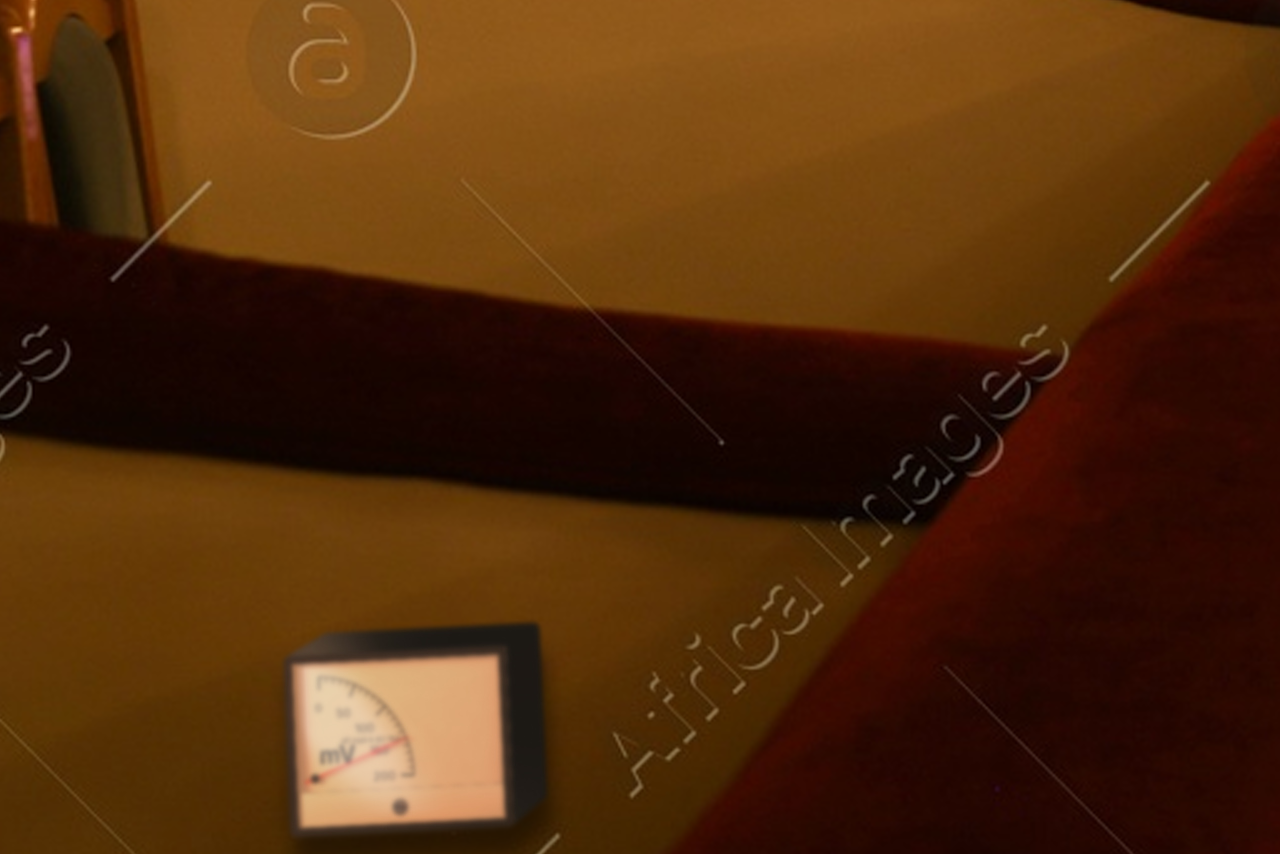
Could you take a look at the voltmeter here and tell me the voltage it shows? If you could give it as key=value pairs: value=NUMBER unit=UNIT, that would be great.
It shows value=150 unit=mV
